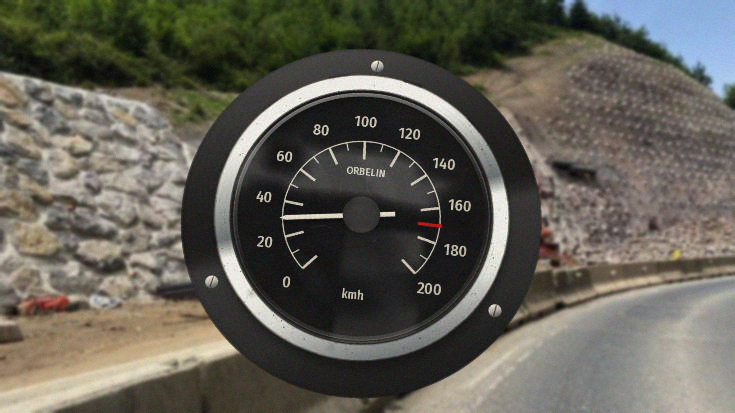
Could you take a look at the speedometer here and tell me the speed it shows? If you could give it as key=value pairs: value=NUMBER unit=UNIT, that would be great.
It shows value=30 unit=km/h
